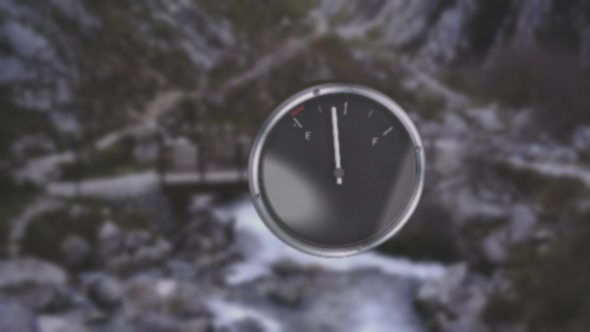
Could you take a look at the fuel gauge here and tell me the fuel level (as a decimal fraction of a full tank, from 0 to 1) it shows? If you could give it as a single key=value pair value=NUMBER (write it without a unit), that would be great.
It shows value=0.375
